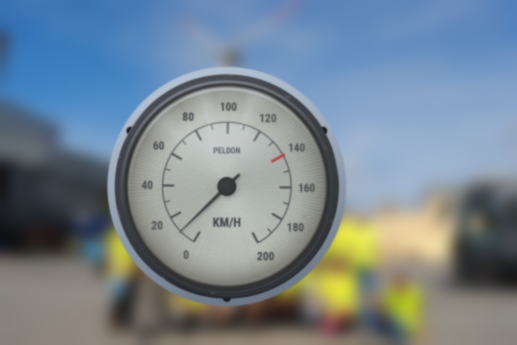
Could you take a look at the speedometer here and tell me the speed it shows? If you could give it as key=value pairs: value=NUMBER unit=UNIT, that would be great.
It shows value=10 unit=km/h
